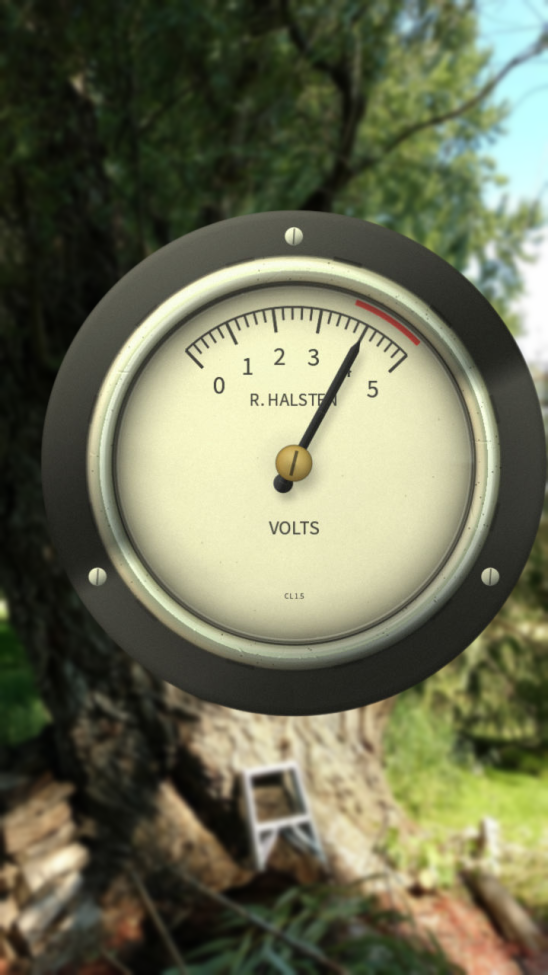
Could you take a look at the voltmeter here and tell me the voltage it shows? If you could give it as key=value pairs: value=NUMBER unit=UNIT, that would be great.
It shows value=4 unit=V
